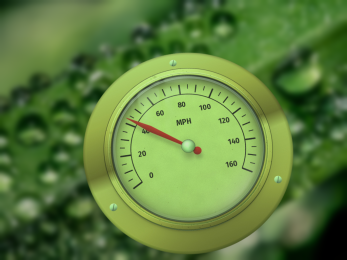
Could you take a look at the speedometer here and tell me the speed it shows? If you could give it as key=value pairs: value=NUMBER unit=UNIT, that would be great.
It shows value=42.5 unit=mph
